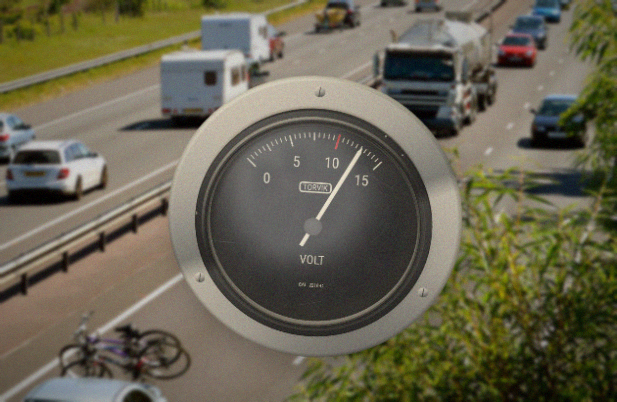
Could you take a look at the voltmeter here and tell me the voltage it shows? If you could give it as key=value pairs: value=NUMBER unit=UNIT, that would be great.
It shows value=12.5 unit=V
